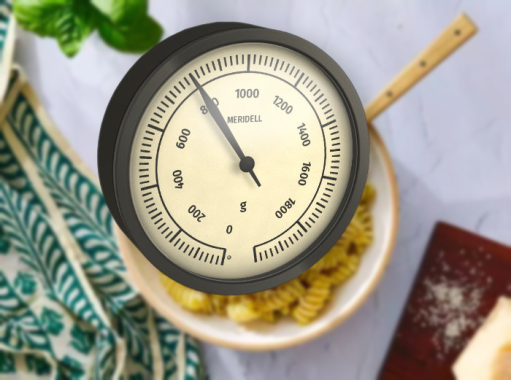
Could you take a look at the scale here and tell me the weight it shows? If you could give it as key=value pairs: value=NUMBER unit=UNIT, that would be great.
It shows value=800 unit=g
